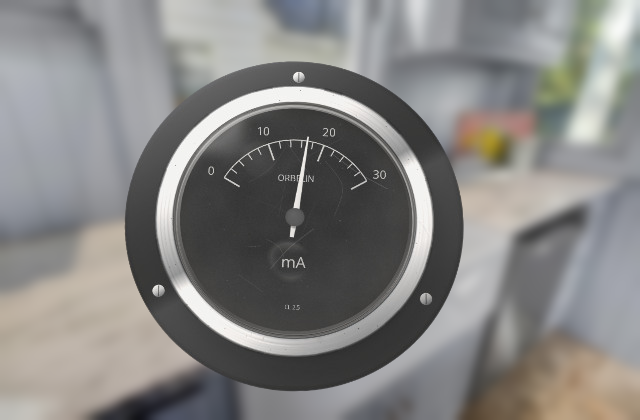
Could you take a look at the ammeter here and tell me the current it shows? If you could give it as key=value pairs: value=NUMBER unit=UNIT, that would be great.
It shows value=17 unit=mA
